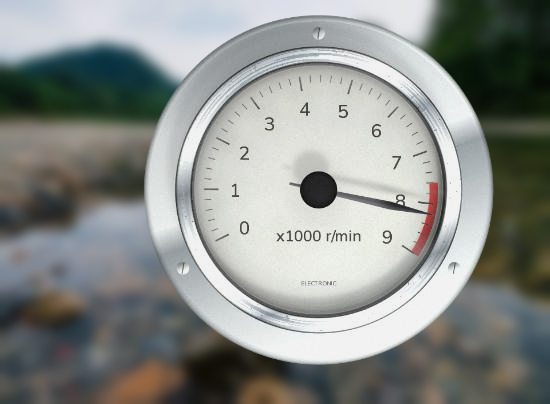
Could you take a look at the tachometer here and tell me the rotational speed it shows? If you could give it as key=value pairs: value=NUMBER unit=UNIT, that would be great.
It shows value=8200 unit=rpm
